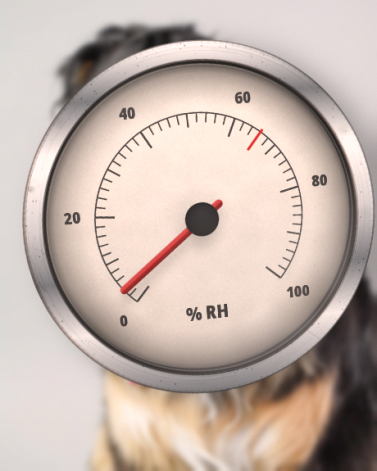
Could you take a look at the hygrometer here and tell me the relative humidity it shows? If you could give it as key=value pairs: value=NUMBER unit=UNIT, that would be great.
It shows value=4 unit=%
